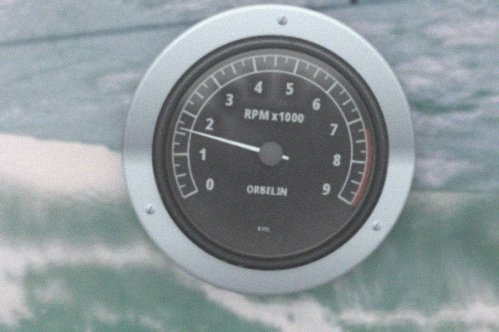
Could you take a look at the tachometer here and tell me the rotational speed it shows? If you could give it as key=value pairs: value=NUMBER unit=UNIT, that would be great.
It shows value=1625 unit=rpm
